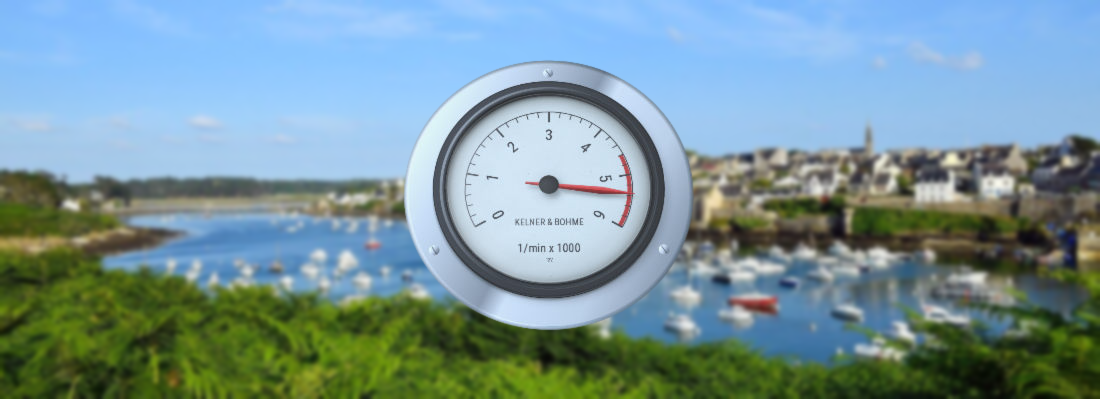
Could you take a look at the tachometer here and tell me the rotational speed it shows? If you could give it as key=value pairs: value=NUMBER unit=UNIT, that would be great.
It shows value=5400 unit=rpm
